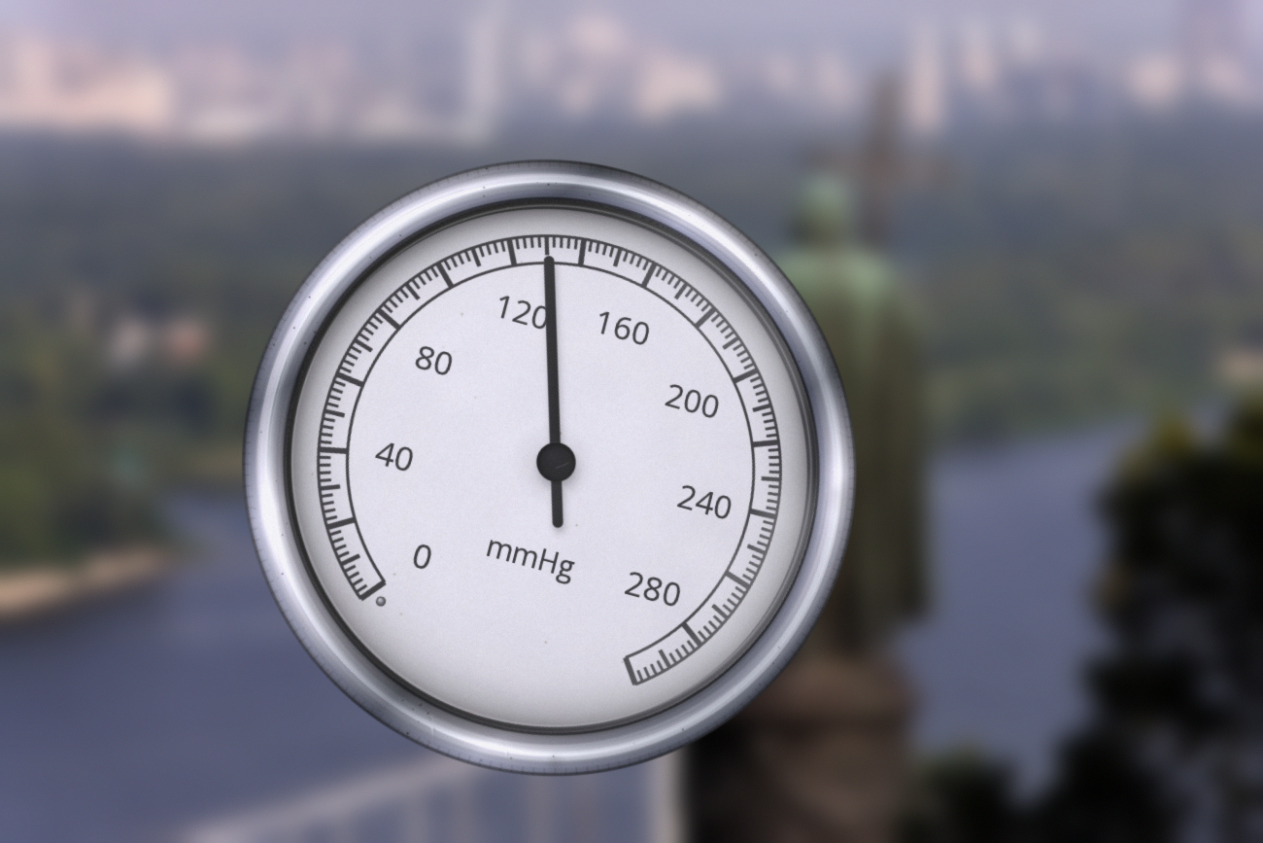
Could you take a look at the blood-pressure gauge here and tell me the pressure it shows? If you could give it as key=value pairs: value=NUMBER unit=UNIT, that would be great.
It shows value=130 unit=mmHg
